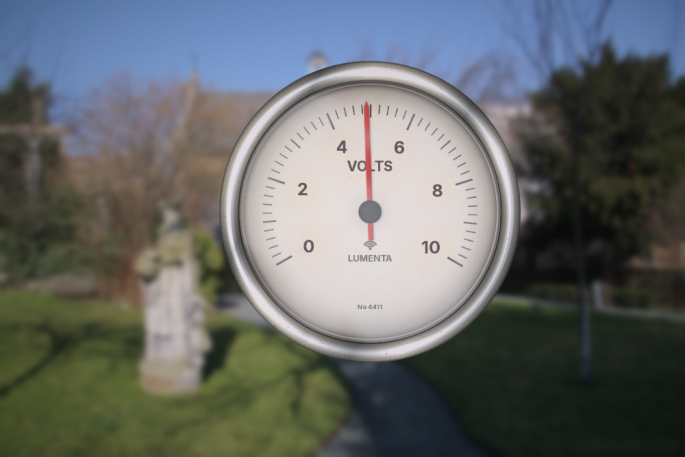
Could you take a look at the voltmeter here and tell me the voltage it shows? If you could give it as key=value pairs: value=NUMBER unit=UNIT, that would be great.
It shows value=4.9 unit=V
